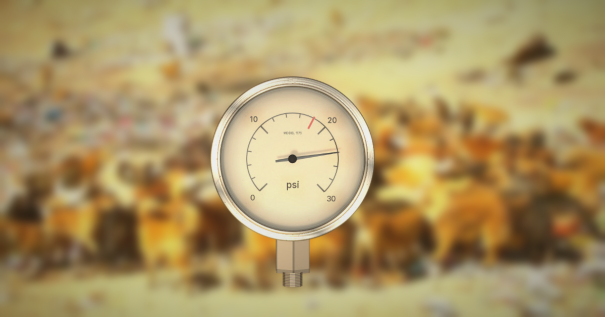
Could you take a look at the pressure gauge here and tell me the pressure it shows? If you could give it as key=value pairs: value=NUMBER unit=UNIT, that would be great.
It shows value=24 unit=psi
